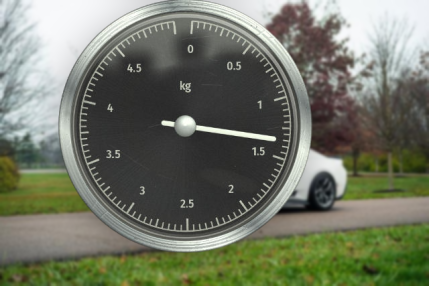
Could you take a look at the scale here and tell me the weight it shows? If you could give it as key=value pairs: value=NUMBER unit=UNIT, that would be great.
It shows value=1.35 unit=kg
